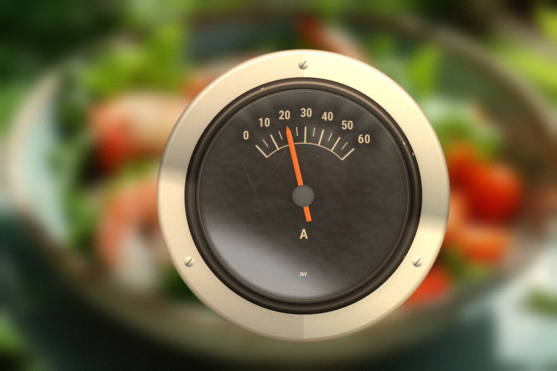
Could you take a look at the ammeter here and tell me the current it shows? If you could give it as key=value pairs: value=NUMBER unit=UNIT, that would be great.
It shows value=20 unit=A
